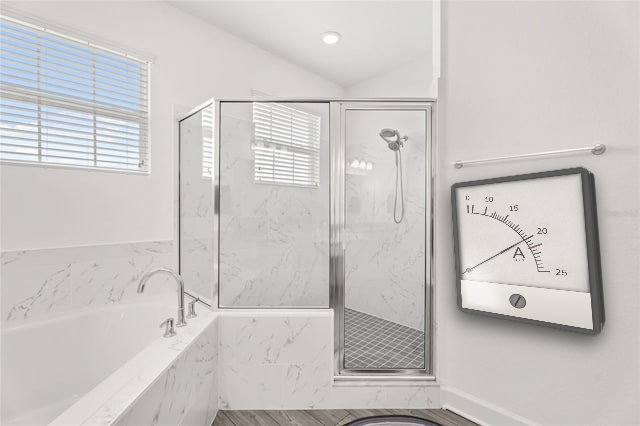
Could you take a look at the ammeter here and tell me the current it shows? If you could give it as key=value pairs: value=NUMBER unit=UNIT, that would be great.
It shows value=20 unit=A
